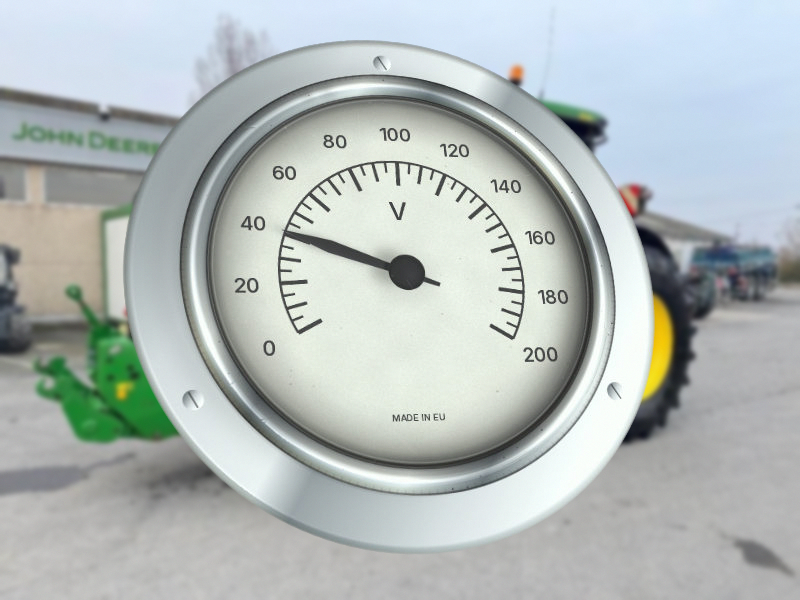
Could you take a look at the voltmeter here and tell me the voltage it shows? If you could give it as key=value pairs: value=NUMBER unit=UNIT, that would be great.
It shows value=40 unit=V
